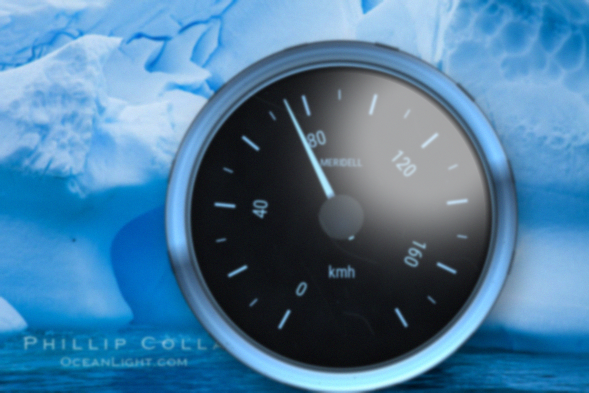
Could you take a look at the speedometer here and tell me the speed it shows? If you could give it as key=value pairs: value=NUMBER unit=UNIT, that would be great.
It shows value=75 unit=km/h
